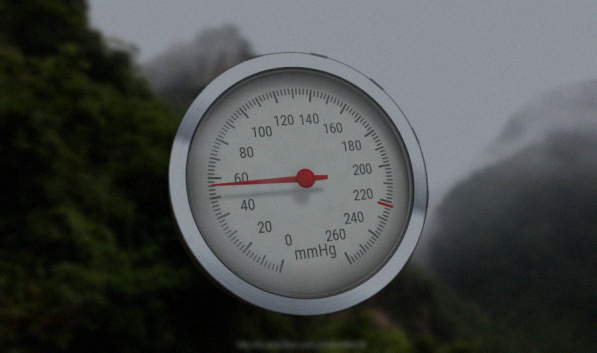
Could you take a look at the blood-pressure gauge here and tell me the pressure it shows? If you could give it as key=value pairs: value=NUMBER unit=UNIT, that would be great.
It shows value=56 unit=mmHg
